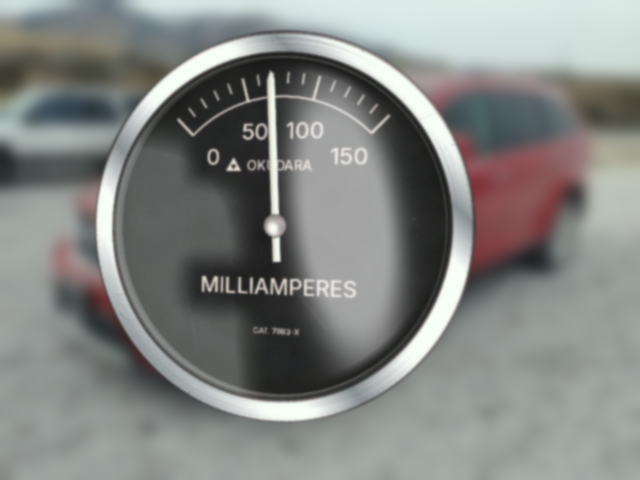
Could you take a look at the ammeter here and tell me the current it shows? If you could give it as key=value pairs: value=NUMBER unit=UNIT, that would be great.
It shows value=70 unit=mA
